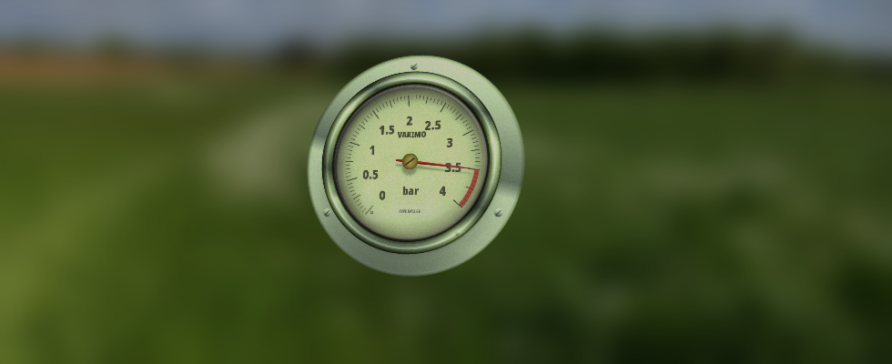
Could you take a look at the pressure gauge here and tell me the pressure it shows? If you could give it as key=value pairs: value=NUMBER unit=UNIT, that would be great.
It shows value=3.5 unit=bar
